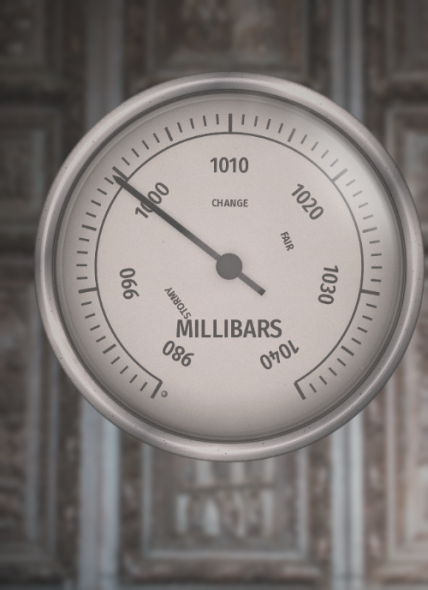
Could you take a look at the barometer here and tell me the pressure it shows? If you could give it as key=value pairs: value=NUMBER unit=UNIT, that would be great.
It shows value=999.5 unit=mbar
